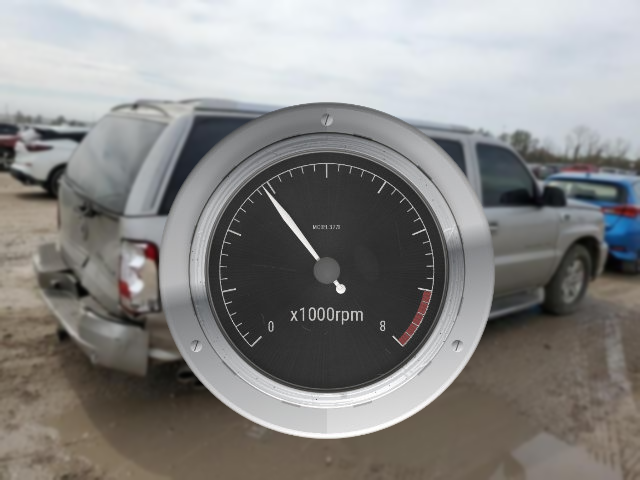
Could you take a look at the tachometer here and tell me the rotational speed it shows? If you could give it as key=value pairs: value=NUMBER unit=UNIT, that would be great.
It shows value=2900 unit=rpm
